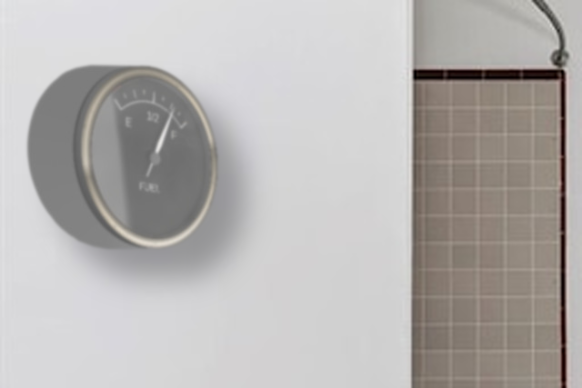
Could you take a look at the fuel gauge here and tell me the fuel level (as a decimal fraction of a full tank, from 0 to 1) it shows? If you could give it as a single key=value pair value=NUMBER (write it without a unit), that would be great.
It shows value=0.75
